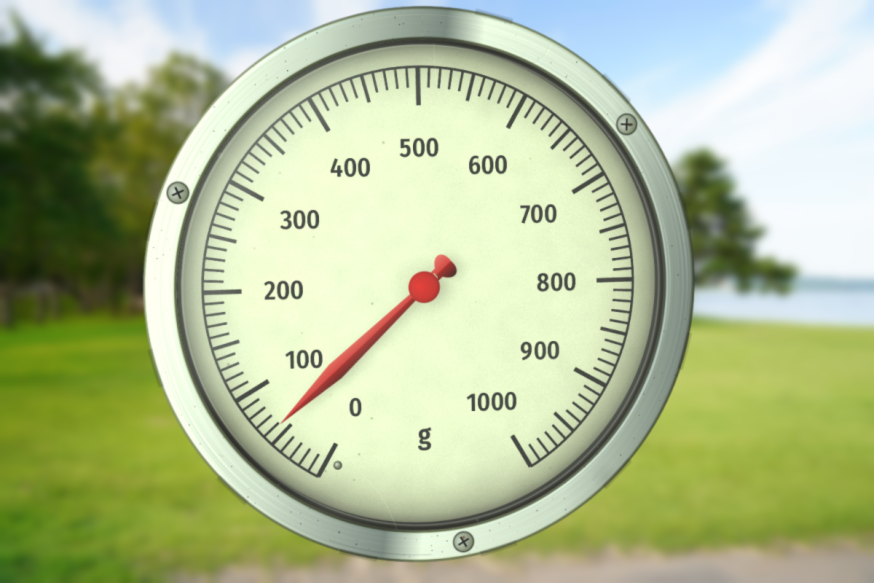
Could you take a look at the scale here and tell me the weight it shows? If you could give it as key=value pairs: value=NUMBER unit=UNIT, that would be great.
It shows value=60 unit=g
